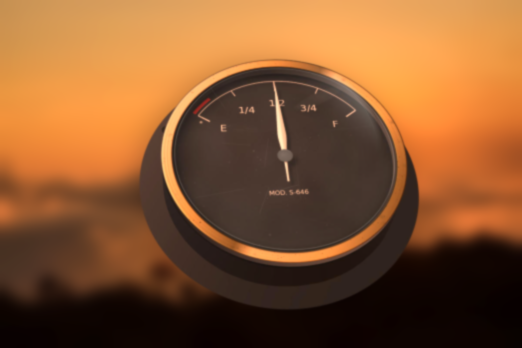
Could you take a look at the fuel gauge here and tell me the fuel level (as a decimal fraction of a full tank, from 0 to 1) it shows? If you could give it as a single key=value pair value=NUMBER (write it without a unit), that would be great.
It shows value=0.5
